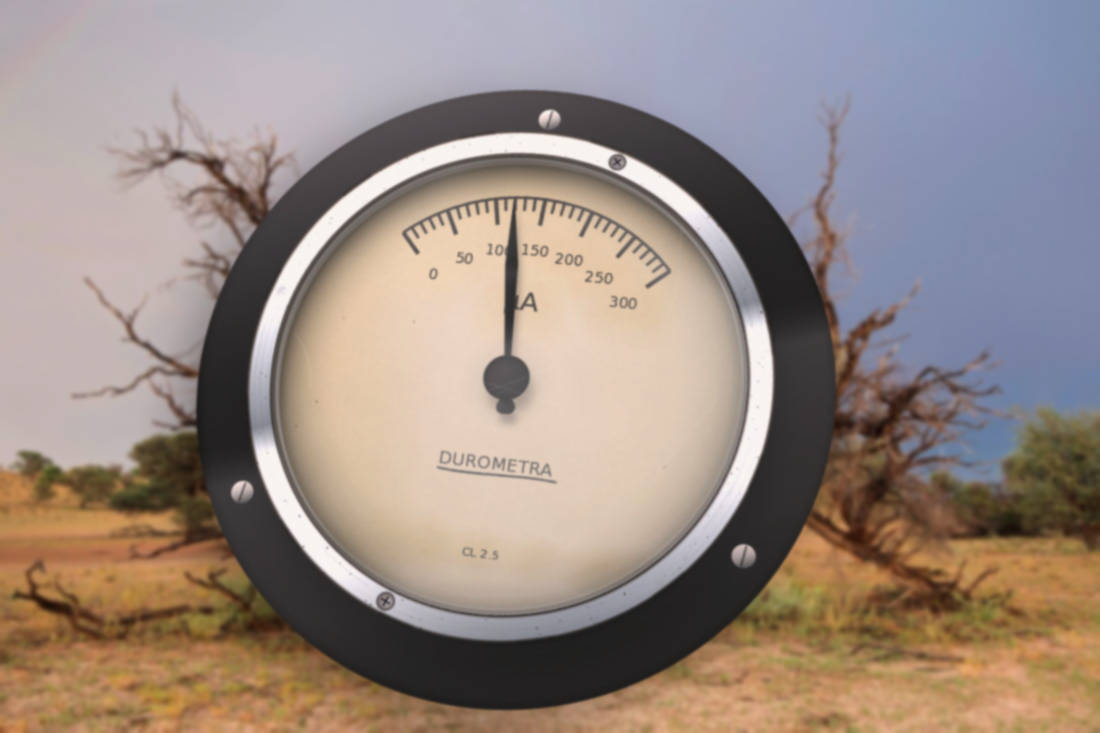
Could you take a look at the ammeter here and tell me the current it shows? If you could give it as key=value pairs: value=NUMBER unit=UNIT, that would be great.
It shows value=120 unit=µA
